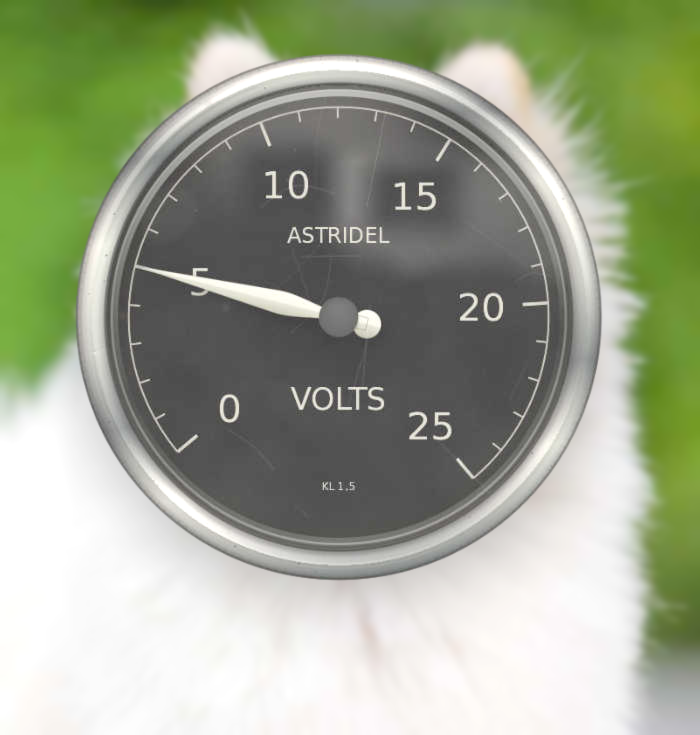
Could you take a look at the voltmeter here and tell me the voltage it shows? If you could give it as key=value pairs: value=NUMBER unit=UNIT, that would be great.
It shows value=5 unit=V
